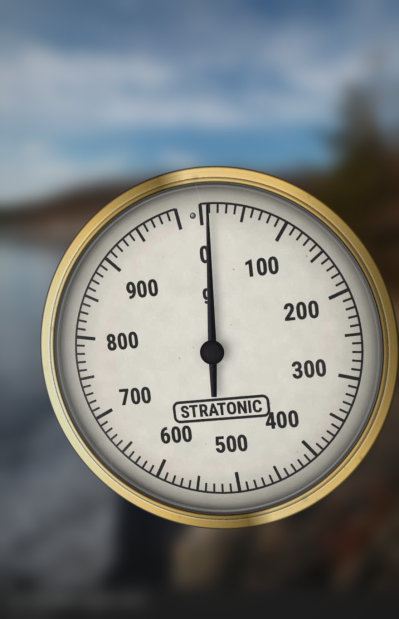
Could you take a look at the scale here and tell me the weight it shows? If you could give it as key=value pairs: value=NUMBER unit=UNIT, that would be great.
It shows value=10 unit=g
